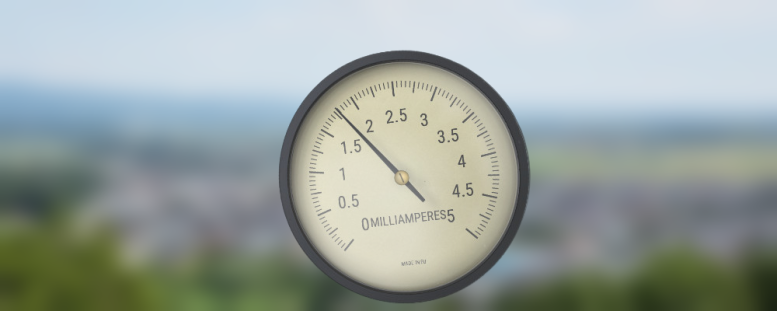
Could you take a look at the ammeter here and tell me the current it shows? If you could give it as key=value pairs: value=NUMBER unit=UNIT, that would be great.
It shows value=1.8 unit=mA
